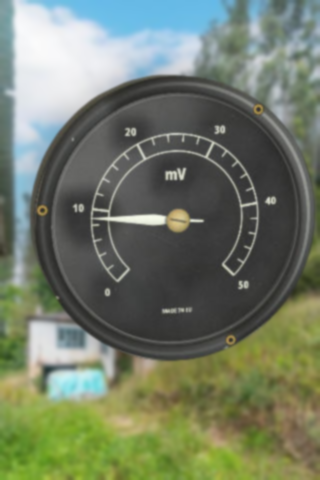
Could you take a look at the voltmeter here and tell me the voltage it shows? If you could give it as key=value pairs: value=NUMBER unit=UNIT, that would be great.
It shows value=9 unit=mV
